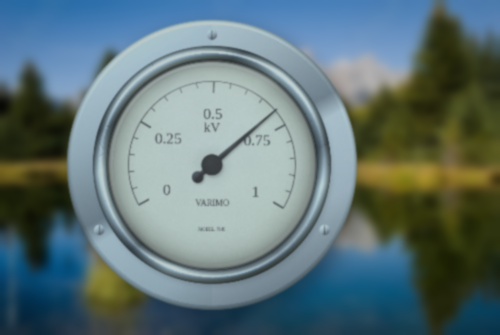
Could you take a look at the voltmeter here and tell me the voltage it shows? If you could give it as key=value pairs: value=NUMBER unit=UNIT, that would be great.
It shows value=0.7 unit=kV
